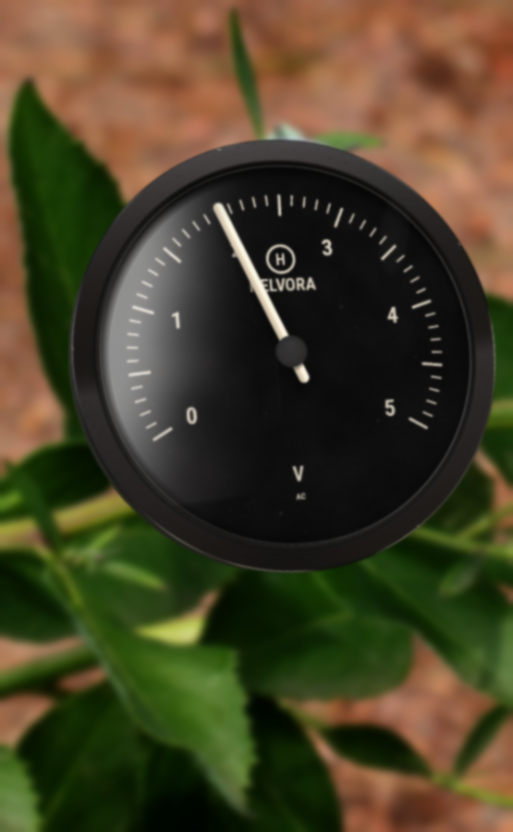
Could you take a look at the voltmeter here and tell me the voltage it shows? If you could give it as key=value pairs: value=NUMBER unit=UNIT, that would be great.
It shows value=2 unit=V
